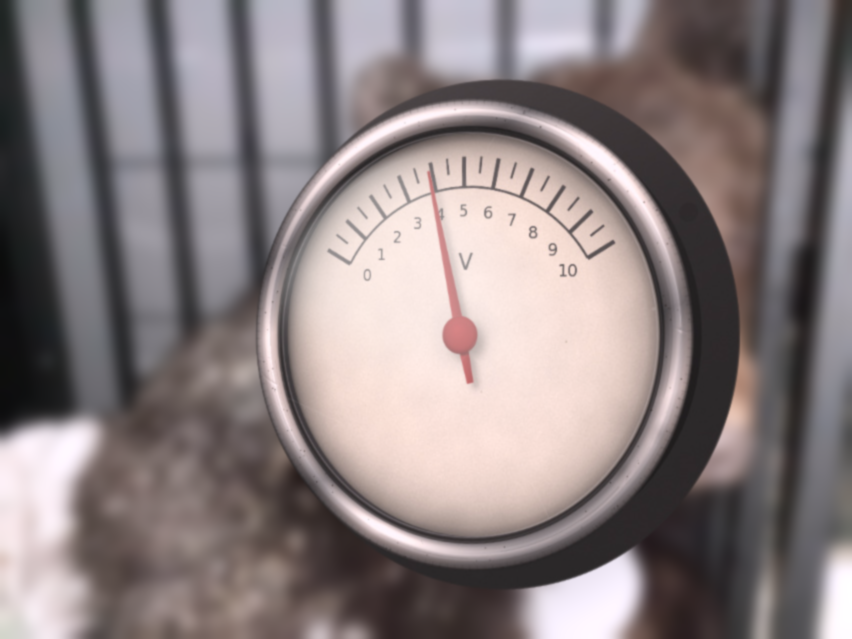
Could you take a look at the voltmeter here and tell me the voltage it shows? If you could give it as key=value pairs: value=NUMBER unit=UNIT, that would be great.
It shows value=4 unit=V
